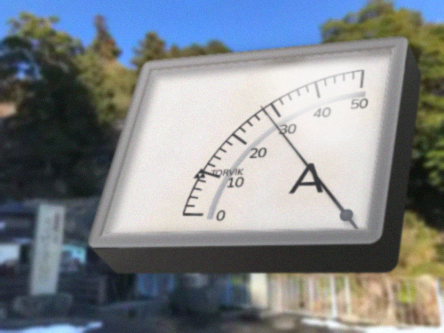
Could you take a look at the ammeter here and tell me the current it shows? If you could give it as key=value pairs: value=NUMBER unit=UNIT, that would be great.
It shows value=28 unit=A
